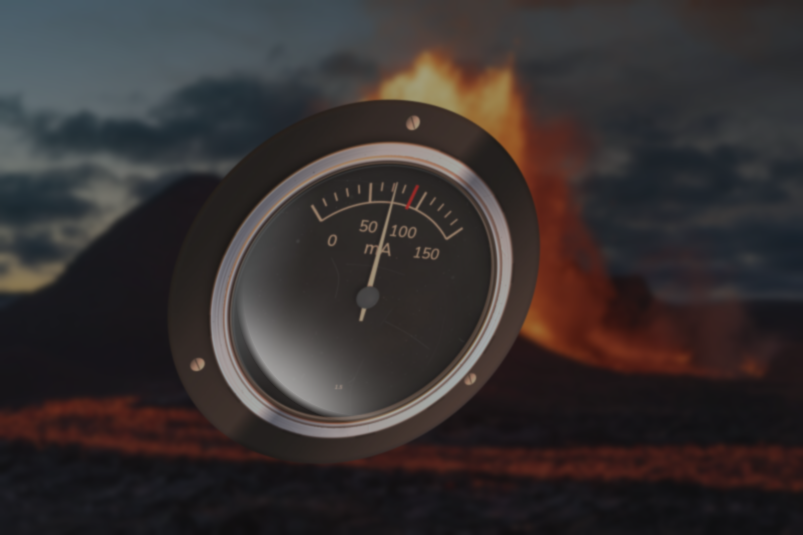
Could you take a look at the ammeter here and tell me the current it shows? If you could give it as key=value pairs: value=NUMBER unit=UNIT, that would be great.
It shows value=70 unit=mA
